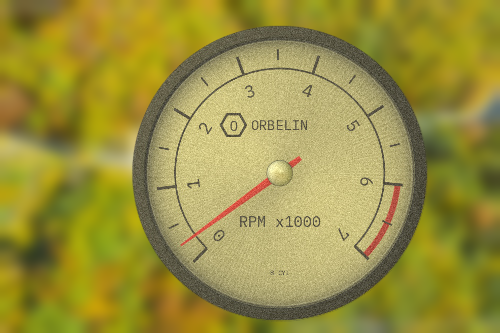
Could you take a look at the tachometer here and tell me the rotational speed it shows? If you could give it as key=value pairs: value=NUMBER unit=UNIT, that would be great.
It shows value=250 unit=rpm
